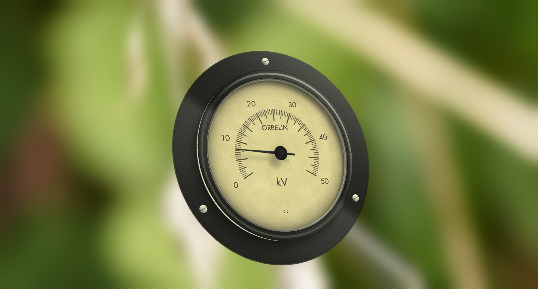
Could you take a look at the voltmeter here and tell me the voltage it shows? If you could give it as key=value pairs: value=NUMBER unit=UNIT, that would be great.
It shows value=7.5 unit=kV
